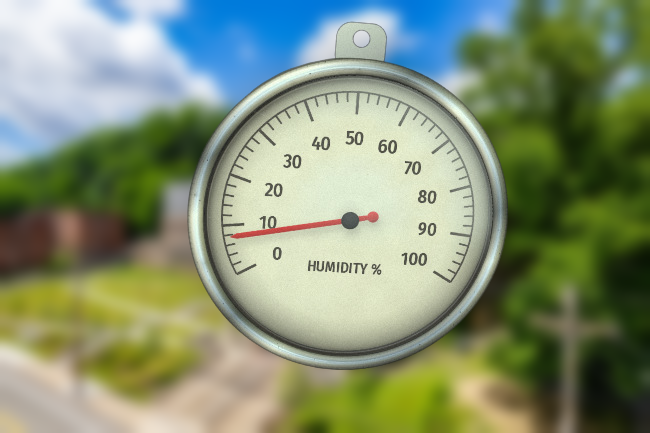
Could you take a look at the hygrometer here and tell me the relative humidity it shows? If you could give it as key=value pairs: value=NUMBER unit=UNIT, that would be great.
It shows value=8 unit=%
